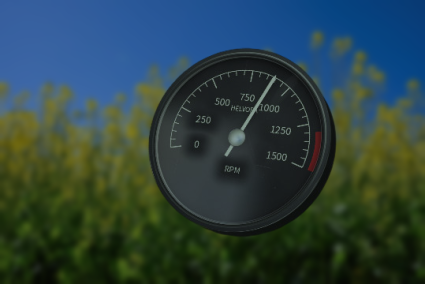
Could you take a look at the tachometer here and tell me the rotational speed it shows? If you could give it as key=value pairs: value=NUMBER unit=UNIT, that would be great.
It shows value=900 unit=rpm
